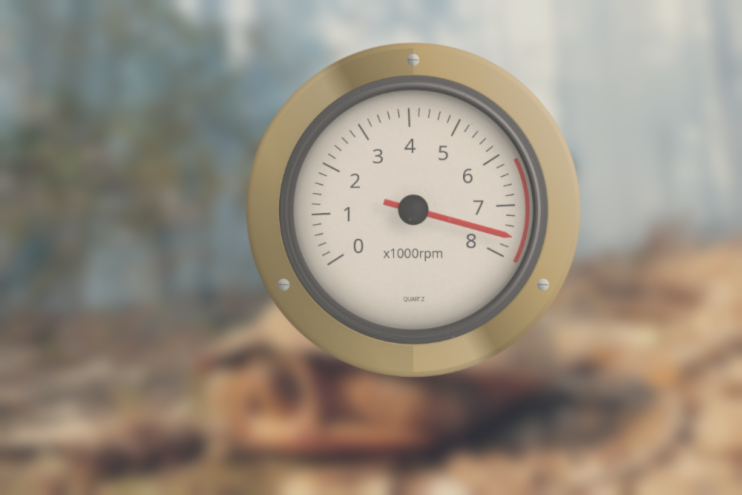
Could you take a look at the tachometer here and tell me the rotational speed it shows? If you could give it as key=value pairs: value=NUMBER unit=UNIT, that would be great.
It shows value=7600 unit=rpm
